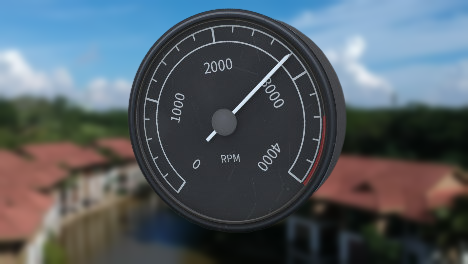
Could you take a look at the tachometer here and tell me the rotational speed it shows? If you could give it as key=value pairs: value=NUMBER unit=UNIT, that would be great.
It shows value=2800 unit=rpm
